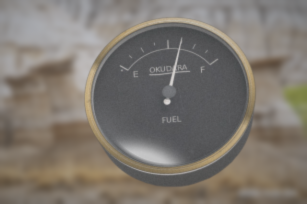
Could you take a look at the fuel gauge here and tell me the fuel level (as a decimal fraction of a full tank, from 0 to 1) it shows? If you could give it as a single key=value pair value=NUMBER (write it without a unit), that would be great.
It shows value=0.625
